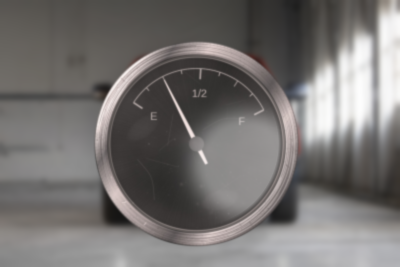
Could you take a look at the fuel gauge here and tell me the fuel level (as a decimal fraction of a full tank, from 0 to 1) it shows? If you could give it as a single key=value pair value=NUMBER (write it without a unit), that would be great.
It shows value=0.25
